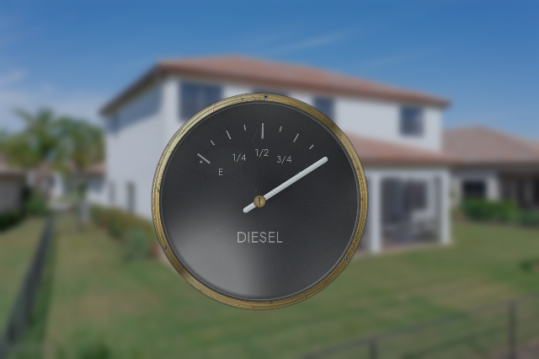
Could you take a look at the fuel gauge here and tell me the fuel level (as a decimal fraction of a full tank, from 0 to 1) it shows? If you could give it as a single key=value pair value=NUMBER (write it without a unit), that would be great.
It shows value=1
